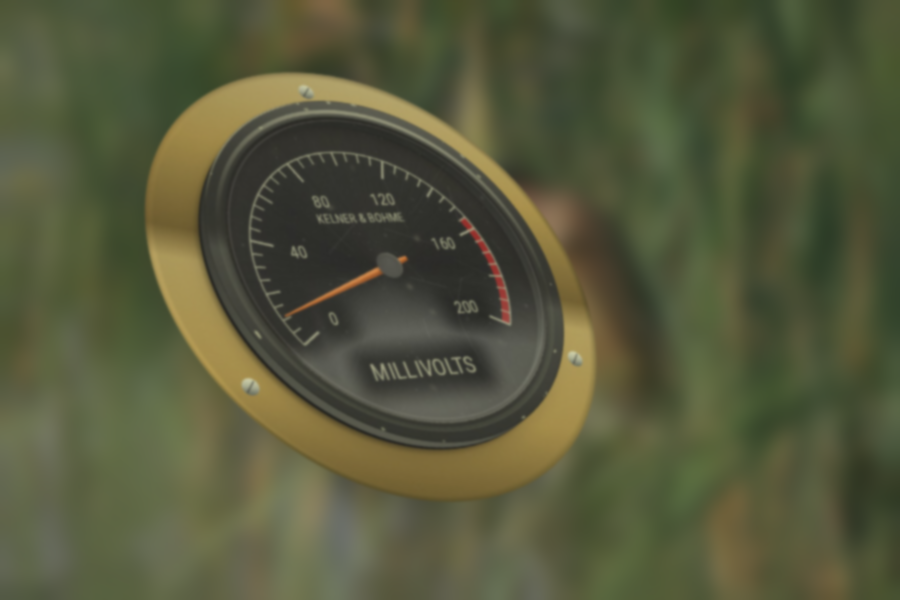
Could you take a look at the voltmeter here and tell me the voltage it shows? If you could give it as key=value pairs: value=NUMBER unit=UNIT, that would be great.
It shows value=10 unit=mV
